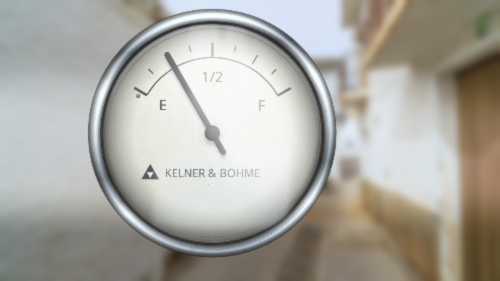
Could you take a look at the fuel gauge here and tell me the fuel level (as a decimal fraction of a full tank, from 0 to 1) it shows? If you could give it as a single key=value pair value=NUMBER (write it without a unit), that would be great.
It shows value=0.25
